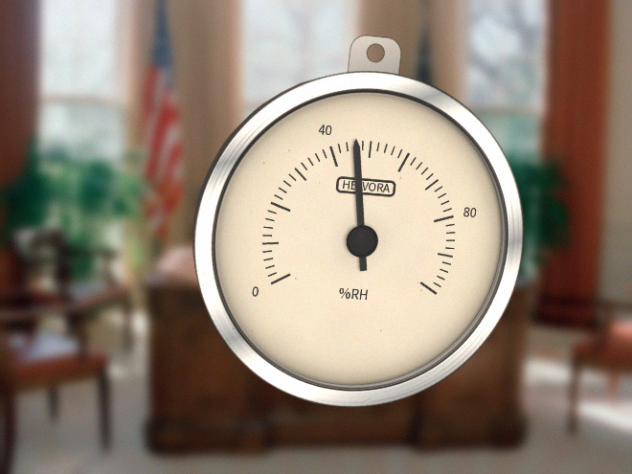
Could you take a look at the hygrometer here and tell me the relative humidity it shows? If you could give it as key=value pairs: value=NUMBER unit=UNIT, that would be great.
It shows value=46 unit=%
